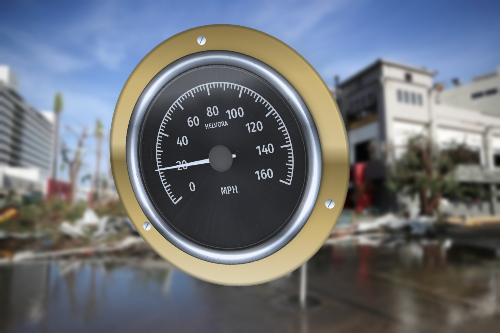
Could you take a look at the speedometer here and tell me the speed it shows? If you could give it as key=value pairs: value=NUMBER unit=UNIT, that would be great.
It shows value=20 unit=mph
